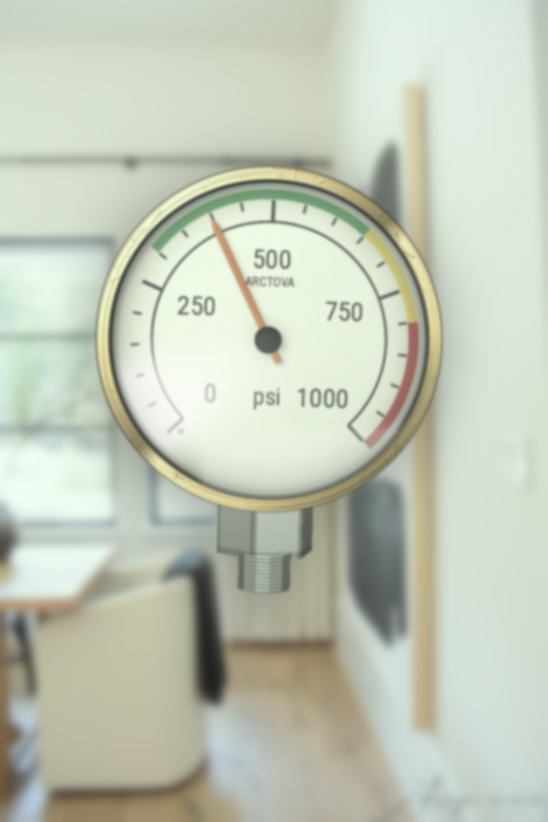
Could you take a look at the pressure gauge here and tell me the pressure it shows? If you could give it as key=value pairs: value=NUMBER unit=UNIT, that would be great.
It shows value=400 unit=psi
